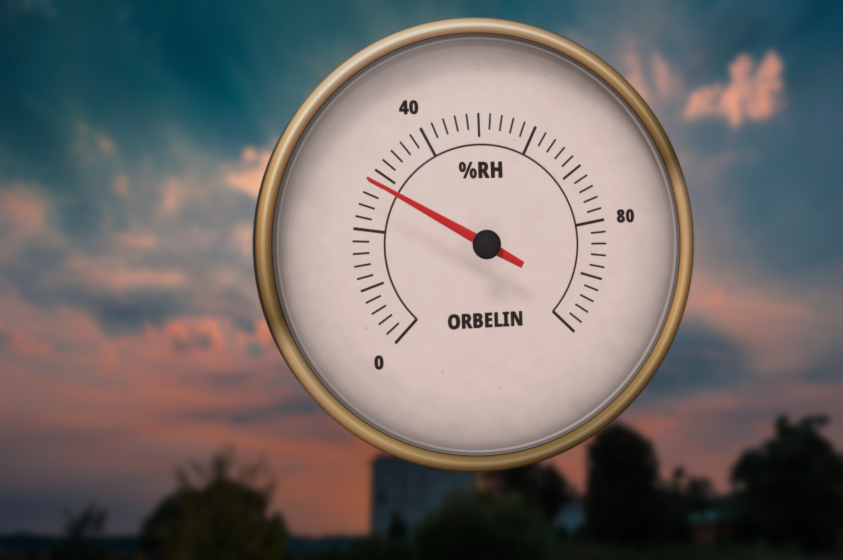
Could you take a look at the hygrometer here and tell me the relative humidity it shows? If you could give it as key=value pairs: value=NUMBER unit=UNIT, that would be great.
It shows value=28 unit=%
